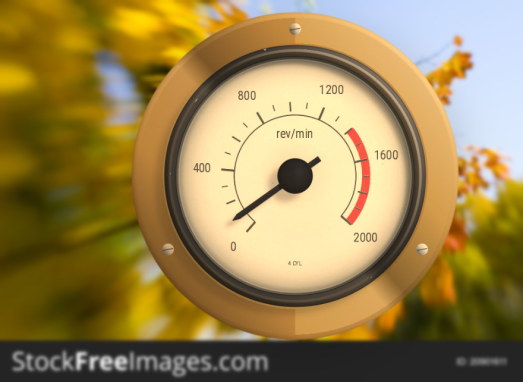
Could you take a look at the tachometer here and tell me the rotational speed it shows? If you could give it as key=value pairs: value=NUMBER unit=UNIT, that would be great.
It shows value=100 unit=rpm
